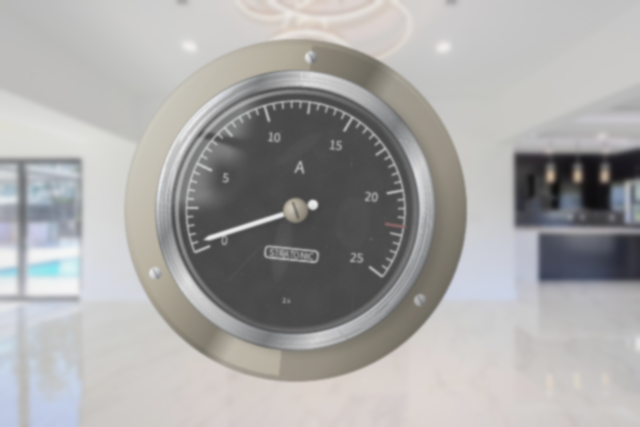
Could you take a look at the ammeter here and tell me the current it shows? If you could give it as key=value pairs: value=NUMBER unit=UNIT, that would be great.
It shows value=0.5 unit=A
